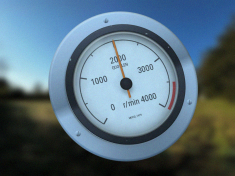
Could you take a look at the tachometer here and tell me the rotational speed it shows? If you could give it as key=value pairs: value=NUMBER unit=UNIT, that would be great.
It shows value=2000 unit=rpm
